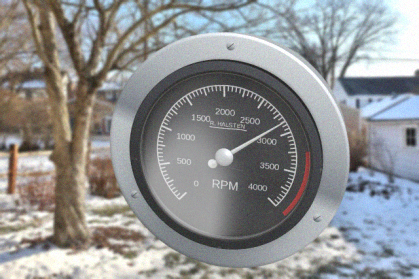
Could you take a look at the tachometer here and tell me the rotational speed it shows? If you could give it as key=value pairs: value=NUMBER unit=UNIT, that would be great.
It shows value=2850 unit=rpm
